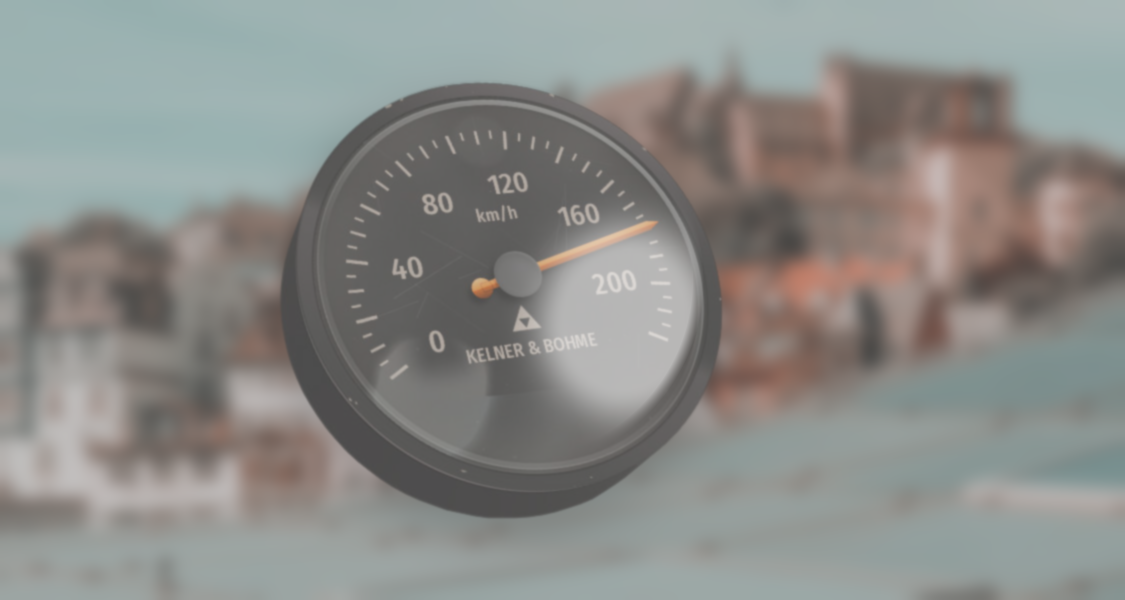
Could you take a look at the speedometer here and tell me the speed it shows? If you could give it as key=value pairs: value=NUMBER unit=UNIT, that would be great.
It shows value=180 unit=km/h
